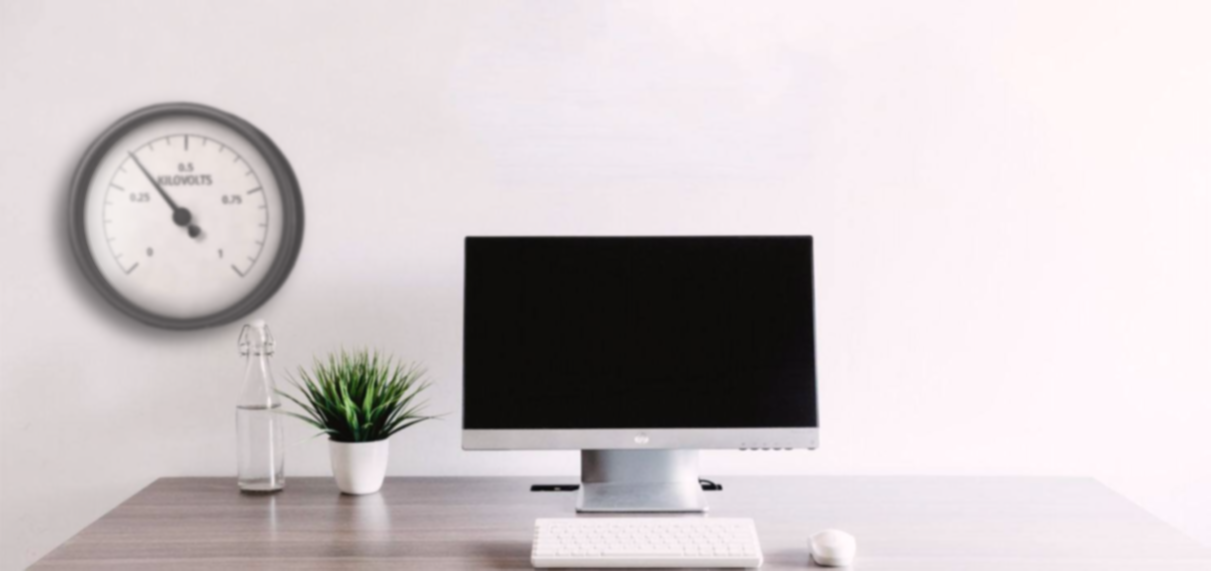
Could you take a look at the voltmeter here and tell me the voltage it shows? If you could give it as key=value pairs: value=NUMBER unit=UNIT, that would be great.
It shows value=0.35 unit=kV
